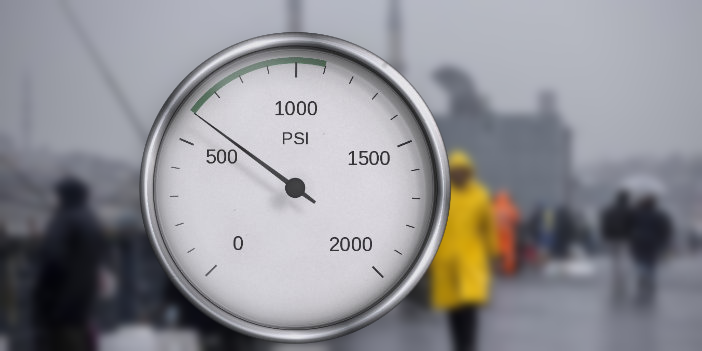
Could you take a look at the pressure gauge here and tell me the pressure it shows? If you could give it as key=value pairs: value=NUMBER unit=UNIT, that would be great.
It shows value=600 unit=psi
